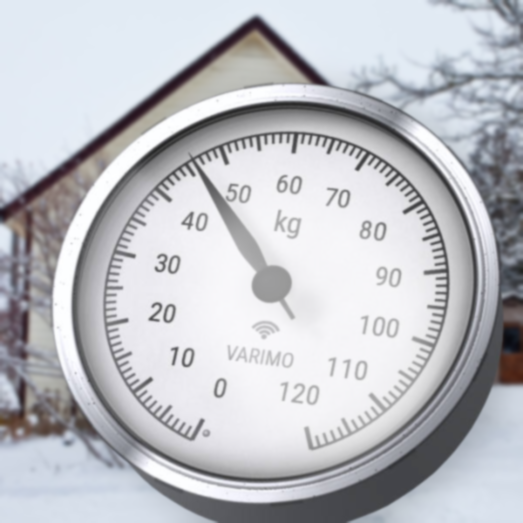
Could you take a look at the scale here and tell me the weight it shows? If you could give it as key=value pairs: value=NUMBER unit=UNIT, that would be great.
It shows value=46 unit=kg
